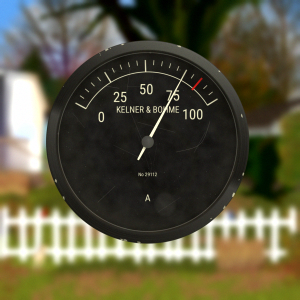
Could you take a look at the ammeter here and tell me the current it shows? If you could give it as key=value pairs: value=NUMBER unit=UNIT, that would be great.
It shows value=75 unit=A
